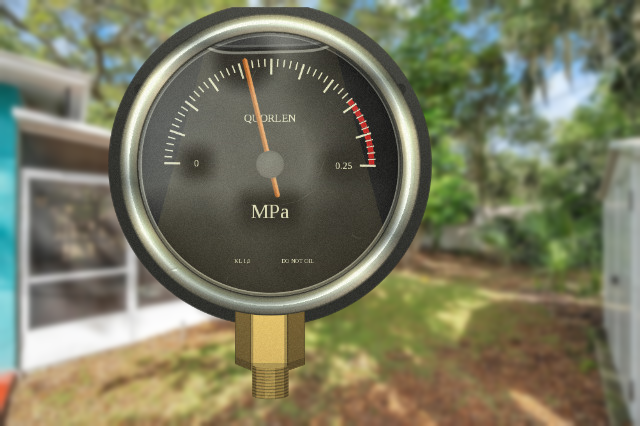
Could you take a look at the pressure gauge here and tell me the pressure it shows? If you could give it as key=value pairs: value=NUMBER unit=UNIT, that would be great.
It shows value=0.105 unit=MPa
